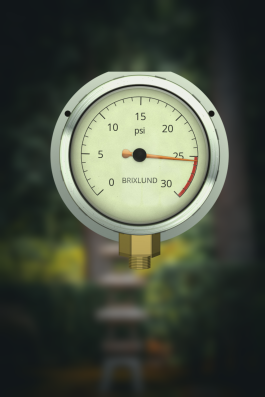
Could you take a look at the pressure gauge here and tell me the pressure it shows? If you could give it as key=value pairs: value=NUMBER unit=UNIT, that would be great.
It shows value=25.5 unit=psi
